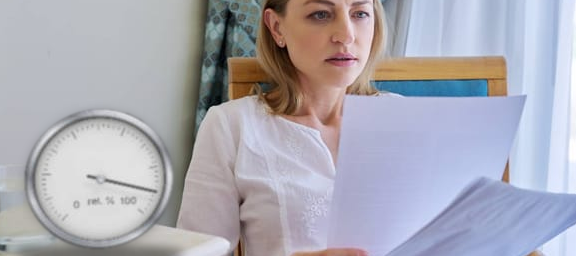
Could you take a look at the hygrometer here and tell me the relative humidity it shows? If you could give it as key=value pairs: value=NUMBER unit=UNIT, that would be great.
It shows value=90 unit=%
